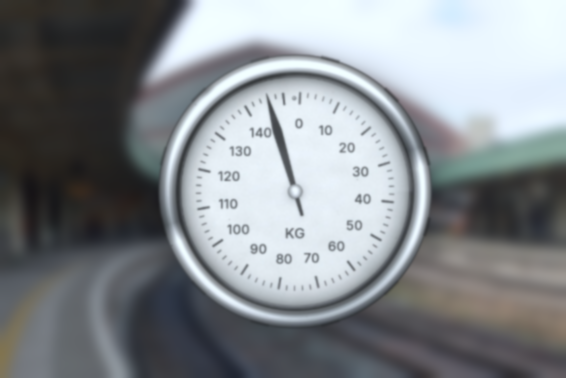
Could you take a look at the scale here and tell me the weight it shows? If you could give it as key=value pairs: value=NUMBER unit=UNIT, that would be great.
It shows value=146 unit=kg
